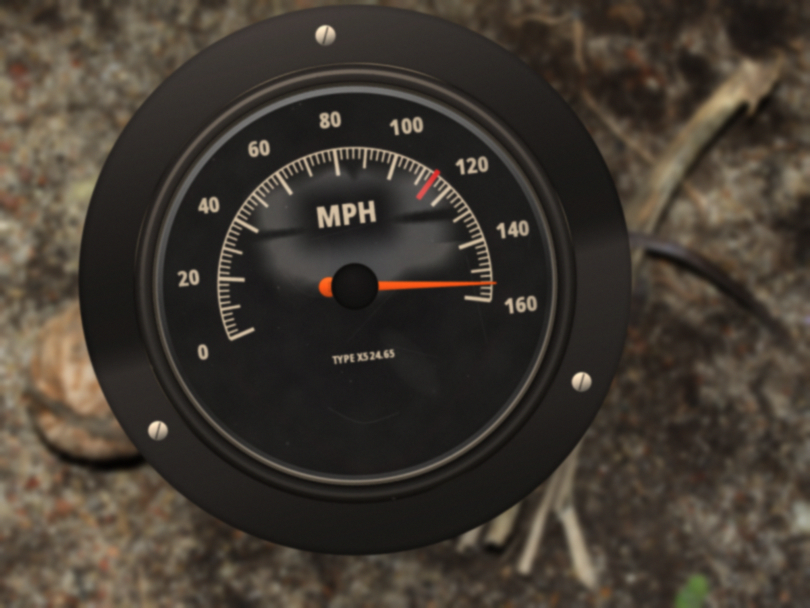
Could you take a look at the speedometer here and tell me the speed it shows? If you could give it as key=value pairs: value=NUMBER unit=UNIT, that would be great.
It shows value=154 unit=mph
